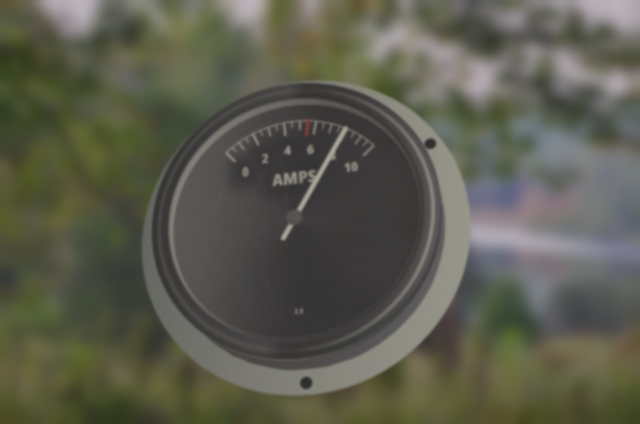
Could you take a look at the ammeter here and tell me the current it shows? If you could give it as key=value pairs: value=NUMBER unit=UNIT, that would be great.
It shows value=8 unit=A
